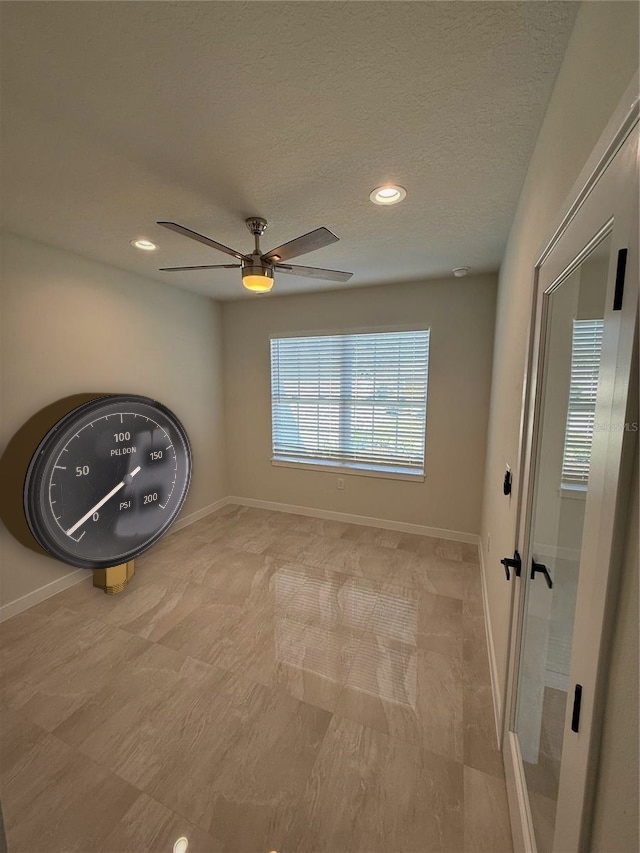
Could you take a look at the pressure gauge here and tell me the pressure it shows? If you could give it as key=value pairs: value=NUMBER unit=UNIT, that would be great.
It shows value=10 unit=psi
